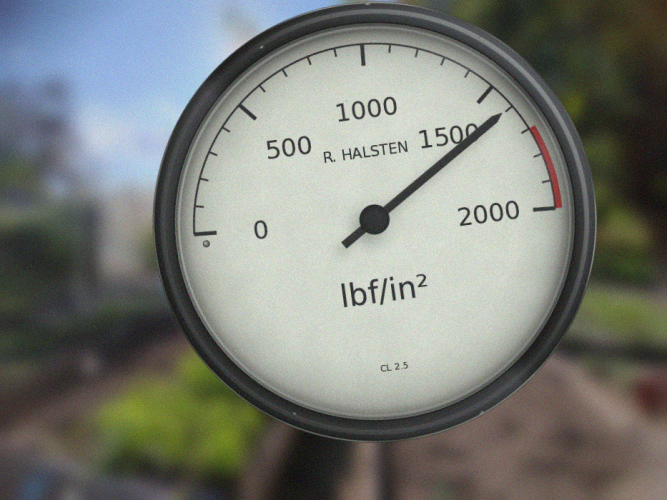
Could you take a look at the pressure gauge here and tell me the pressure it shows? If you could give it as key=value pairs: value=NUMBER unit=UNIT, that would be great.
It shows value=1600 unit=psi
